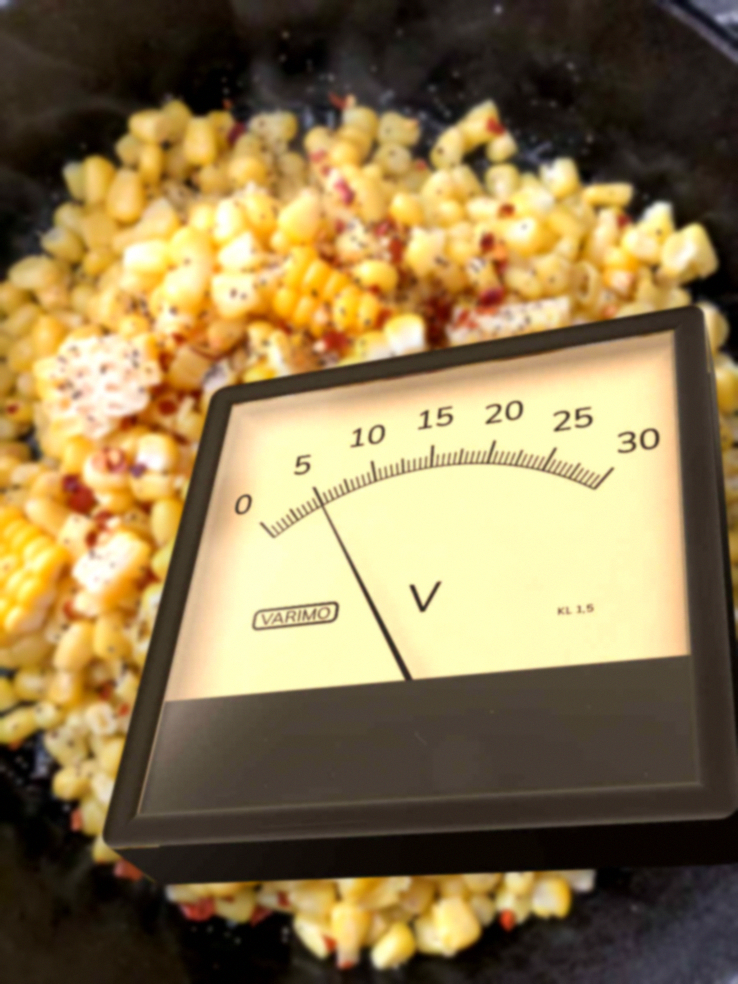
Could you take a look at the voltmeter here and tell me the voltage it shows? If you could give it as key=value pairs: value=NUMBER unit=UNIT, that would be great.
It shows value=5 unit=V
